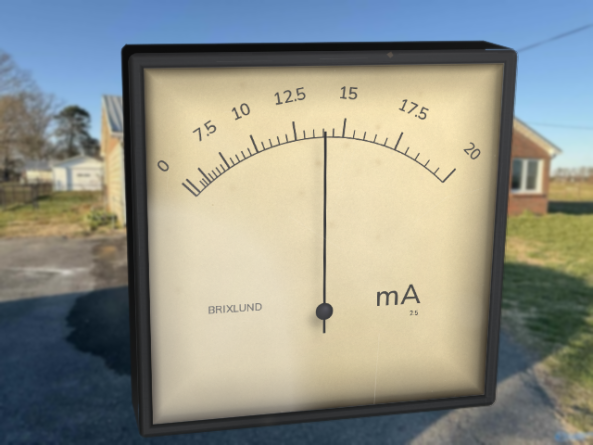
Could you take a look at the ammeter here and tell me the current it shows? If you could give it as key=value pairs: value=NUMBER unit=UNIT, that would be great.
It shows value=14 unit=mA
